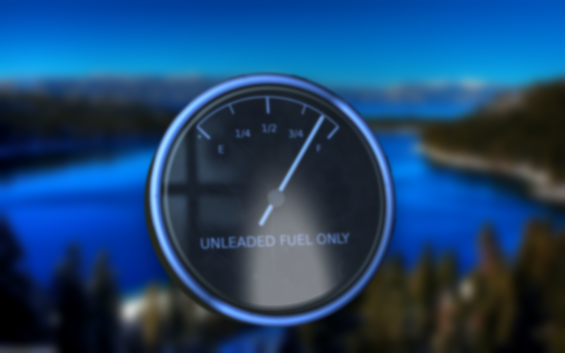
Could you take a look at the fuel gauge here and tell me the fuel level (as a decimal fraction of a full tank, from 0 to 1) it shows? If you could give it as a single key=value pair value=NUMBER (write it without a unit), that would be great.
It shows value=0.875
